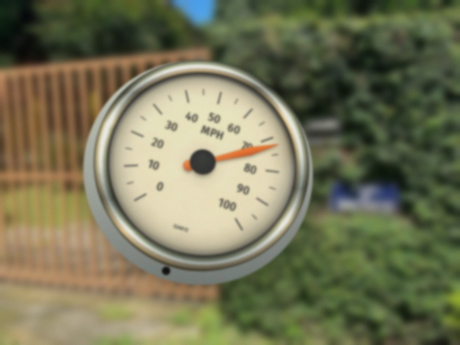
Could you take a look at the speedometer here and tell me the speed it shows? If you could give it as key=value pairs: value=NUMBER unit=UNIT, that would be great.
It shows value=72.5 unit=mph
